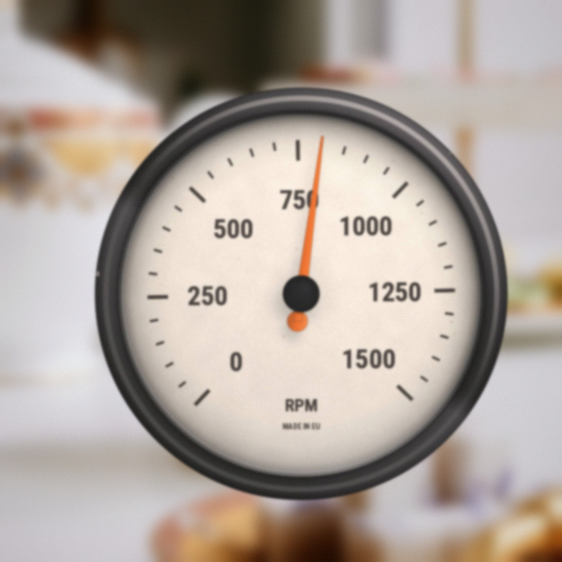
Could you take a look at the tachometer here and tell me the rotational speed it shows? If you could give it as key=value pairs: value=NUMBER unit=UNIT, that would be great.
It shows value=800 unit=rpm
